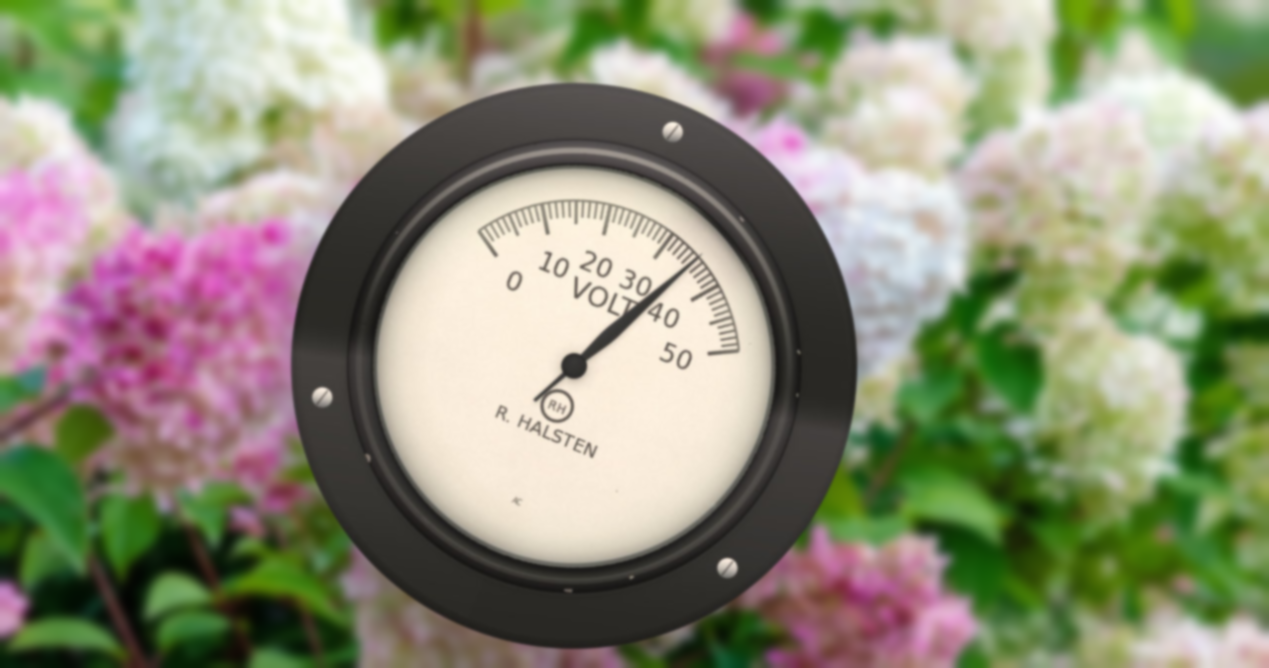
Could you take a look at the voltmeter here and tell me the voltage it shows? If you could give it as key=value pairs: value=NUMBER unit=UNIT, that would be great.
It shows value=35 unit=V
